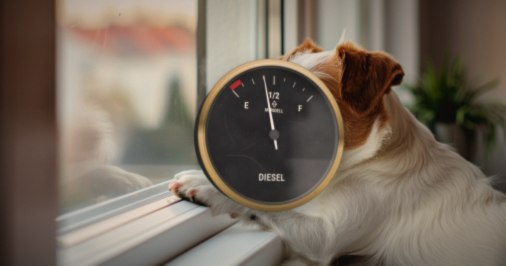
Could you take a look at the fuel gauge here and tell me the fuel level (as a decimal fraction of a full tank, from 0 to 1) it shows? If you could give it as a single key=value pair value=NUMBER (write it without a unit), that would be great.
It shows value=0.375
